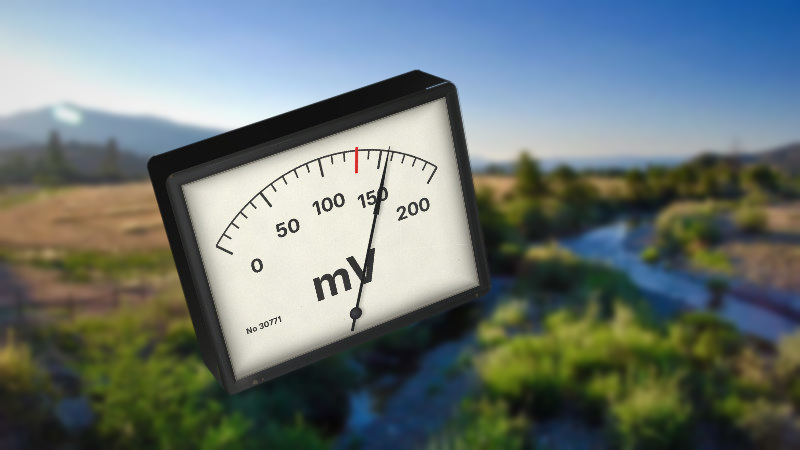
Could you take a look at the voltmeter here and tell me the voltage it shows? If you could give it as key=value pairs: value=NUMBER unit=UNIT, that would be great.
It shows value=155 unit=mV
